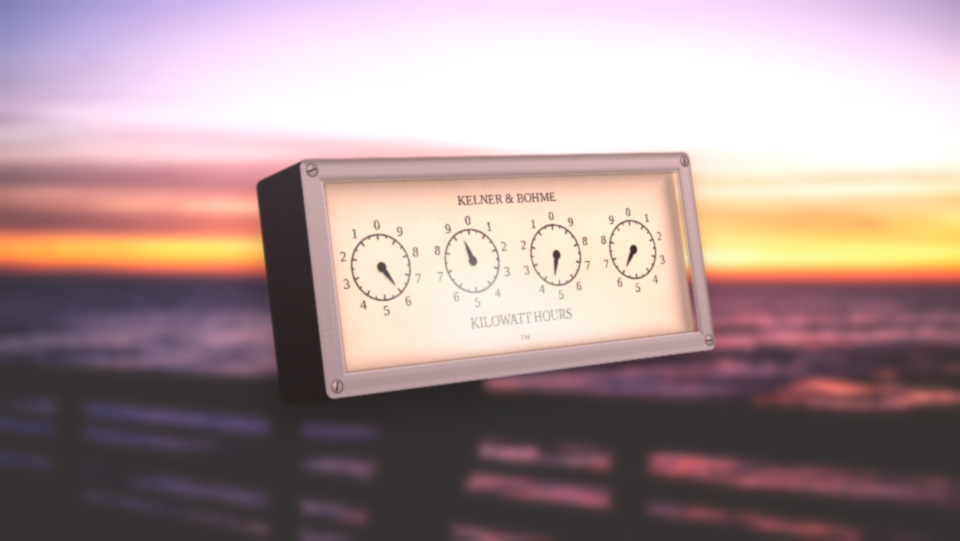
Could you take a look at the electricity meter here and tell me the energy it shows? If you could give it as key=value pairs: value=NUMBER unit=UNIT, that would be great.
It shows value=5946 unit=kWh
